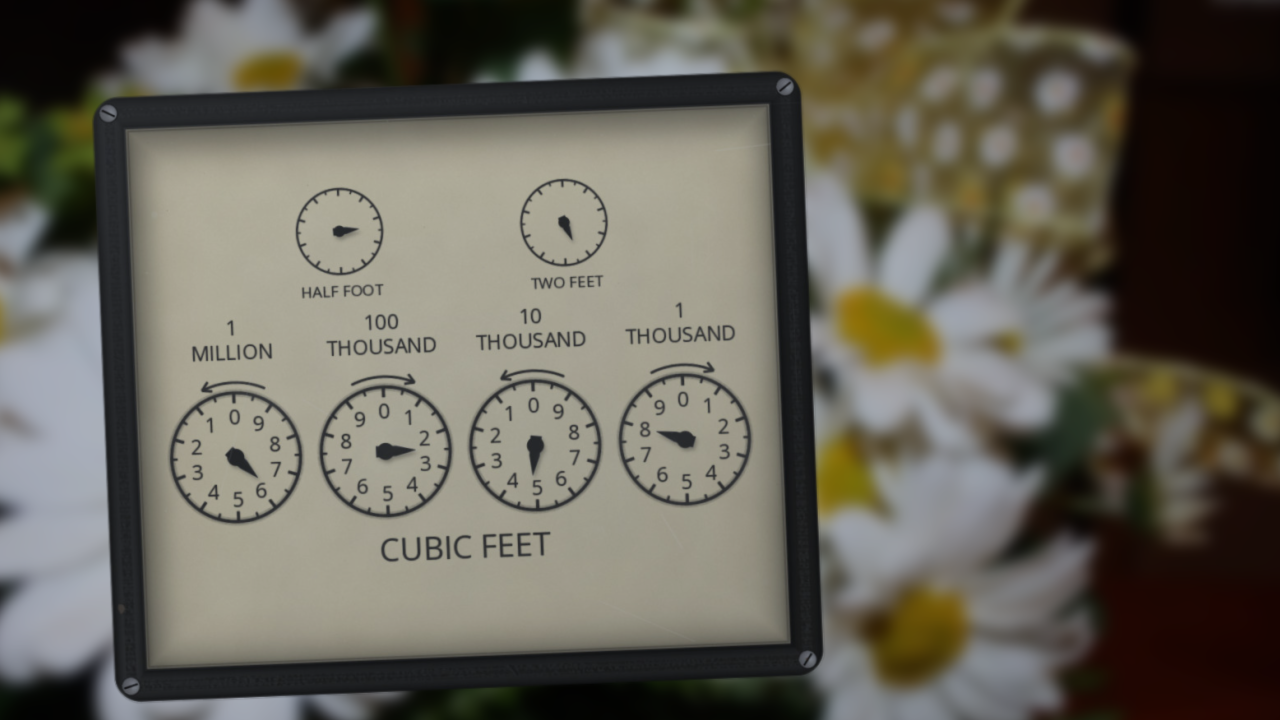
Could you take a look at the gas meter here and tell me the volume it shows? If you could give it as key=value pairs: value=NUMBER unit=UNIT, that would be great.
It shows value=624800 unit=ft³
